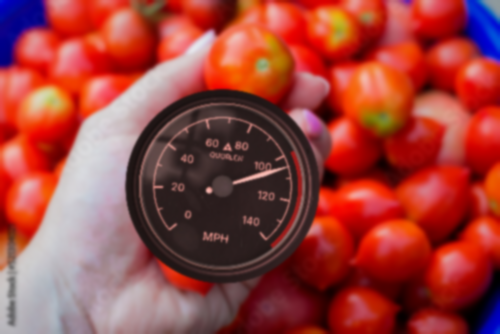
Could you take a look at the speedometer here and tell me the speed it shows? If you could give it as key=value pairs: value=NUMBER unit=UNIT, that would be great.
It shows value=105 unit=mph
